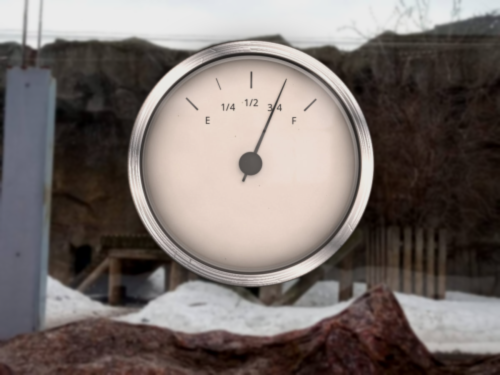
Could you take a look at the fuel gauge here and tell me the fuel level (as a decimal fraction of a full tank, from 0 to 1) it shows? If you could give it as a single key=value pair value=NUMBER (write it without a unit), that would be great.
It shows value=0.75
